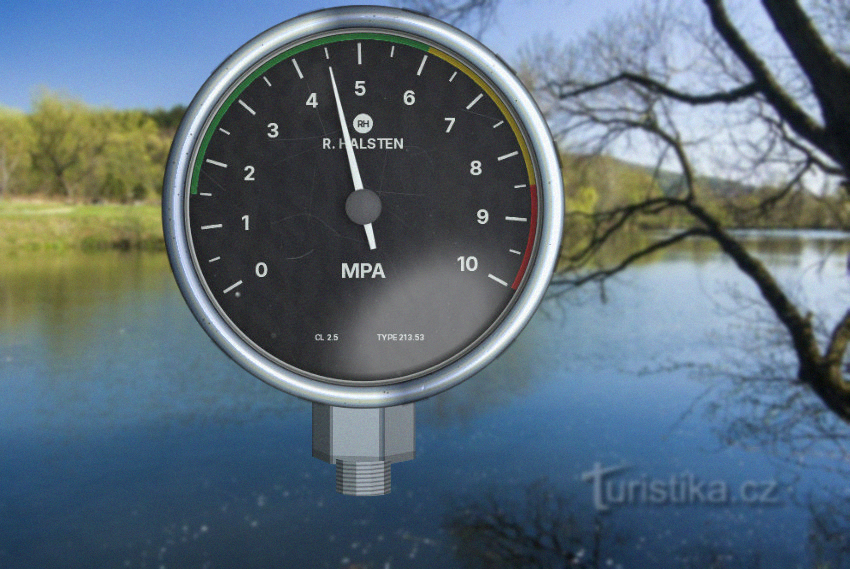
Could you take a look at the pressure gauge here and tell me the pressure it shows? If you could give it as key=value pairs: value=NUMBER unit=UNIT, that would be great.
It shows value=4.5 unit=MPa
